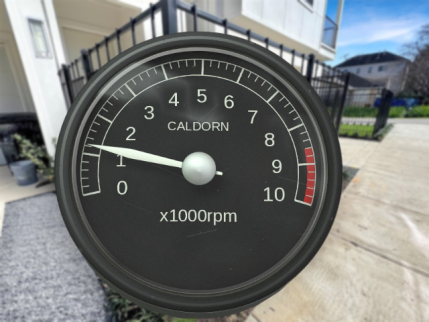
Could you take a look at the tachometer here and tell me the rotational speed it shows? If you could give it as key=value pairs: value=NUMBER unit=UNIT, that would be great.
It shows value=1200 unit=rpm
